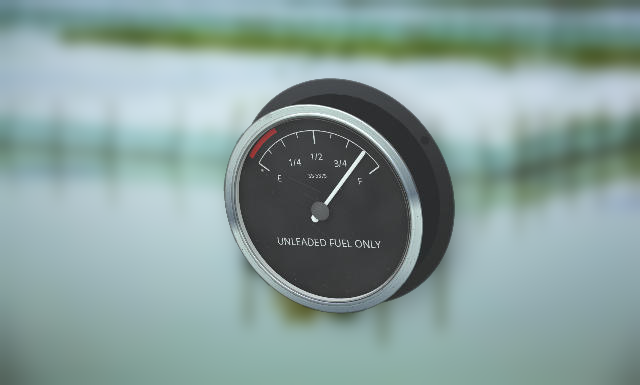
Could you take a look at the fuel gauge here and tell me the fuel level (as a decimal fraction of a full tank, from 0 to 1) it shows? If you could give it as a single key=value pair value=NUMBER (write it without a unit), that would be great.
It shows value=0.875
